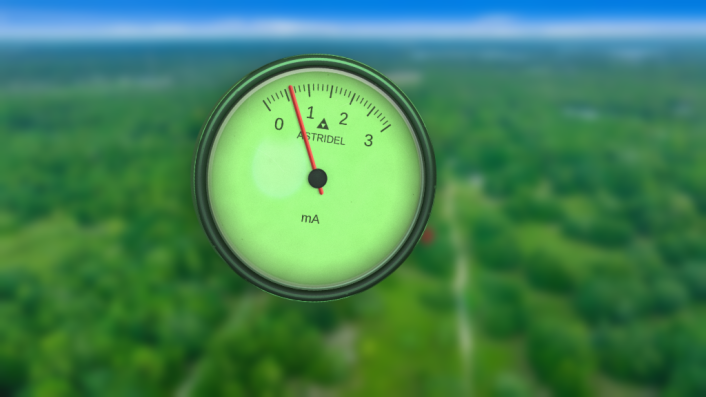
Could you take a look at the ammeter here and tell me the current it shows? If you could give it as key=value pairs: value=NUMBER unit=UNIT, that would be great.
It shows value=0.6 unit=mA
